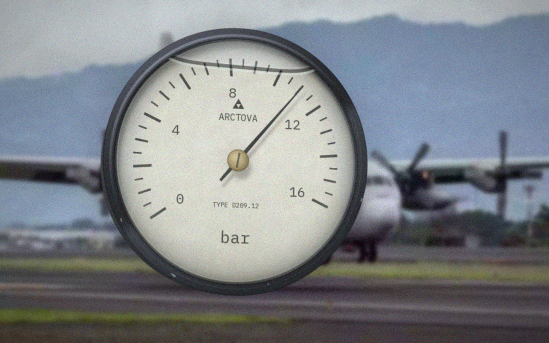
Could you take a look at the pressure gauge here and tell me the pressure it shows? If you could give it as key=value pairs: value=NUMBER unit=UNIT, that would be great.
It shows value=11 unit=bar
